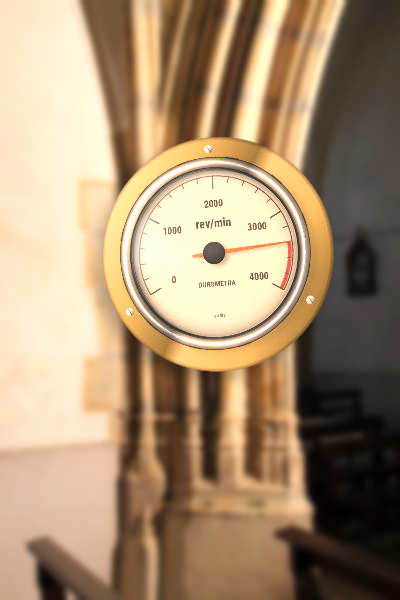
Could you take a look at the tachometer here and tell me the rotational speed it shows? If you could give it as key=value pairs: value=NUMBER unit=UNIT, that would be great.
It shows value=3400 unit=rpm
